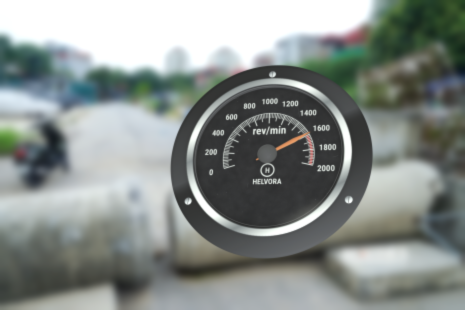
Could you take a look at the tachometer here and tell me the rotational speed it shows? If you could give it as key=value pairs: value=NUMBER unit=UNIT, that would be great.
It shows value=1600 unit=rpm
